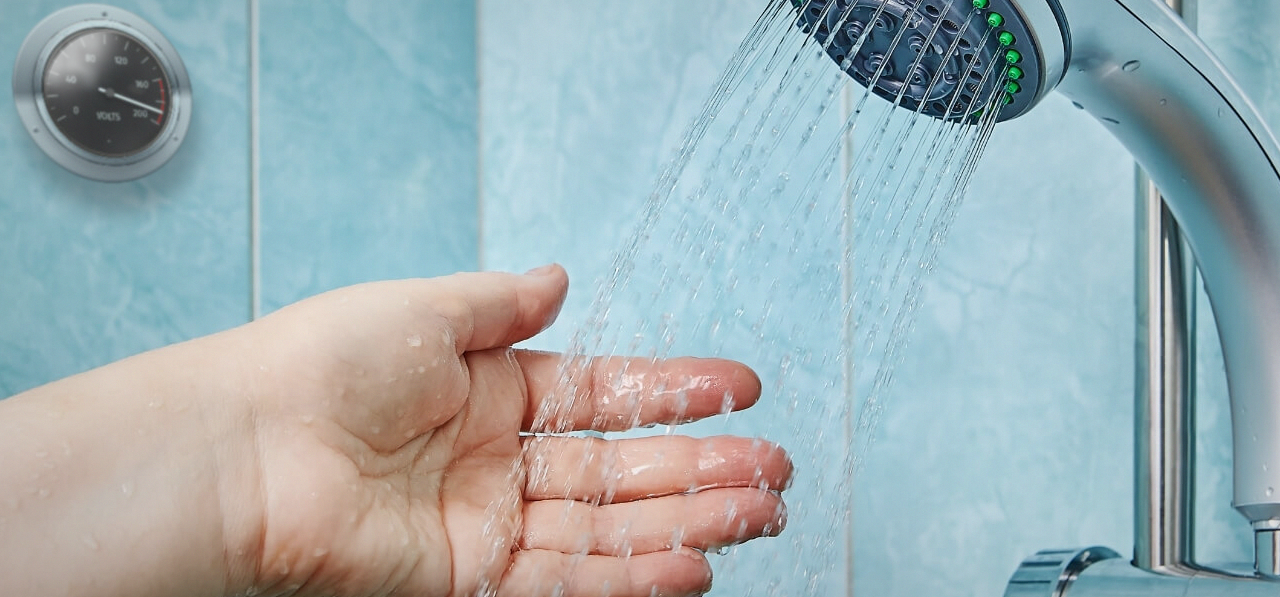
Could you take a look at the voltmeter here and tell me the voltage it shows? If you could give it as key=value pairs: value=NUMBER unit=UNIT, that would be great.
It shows value=190 unit=V
